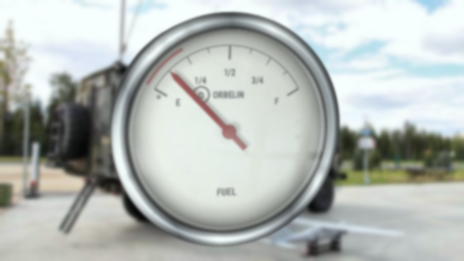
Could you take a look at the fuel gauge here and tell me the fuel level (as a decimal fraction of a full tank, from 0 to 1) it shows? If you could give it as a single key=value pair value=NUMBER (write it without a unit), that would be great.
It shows value=0.125
